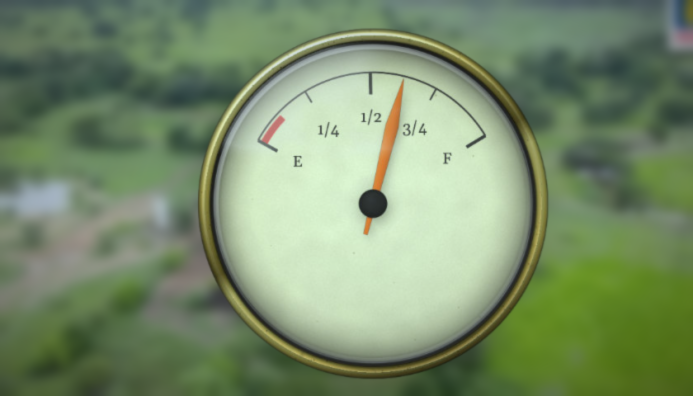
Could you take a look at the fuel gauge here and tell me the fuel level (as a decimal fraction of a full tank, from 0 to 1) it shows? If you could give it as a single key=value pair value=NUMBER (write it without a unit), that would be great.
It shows value=0.625
